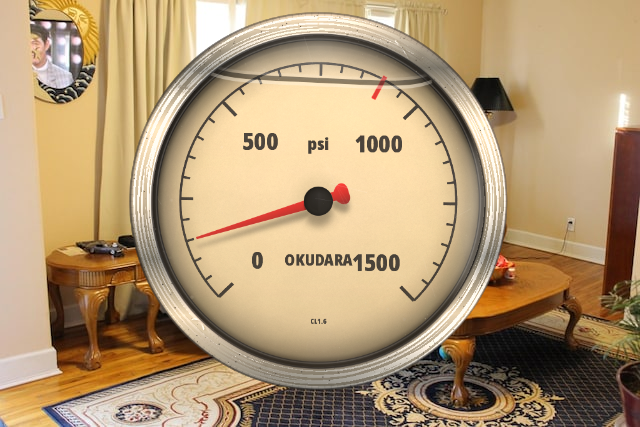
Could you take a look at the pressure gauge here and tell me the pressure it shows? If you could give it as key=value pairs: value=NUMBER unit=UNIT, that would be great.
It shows value=150 unit=psi
